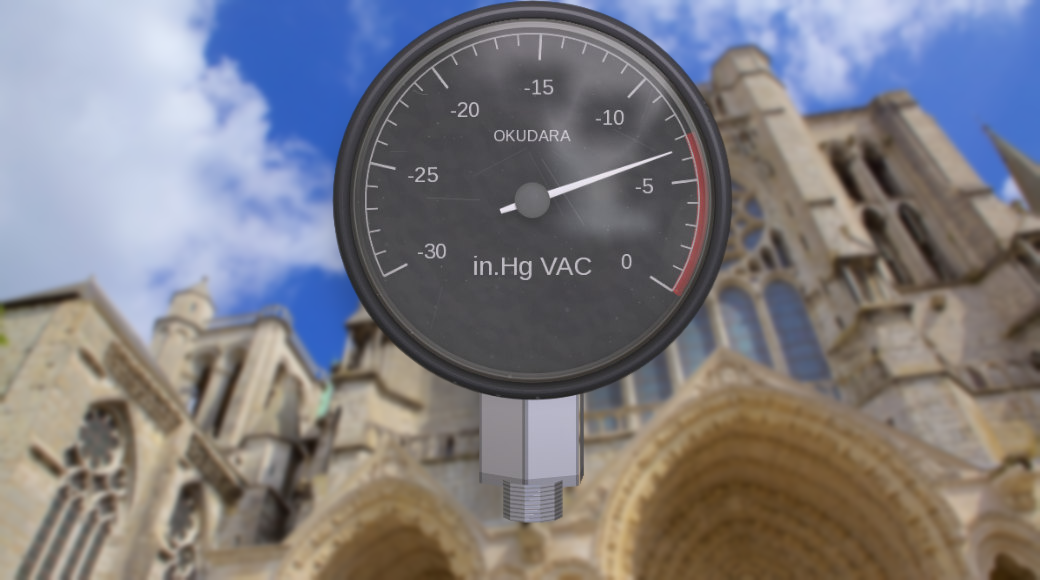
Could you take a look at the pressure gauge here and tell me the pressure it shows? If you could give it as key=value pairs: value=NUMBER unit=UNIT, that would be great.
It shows value=-6.5 unit=inHg
